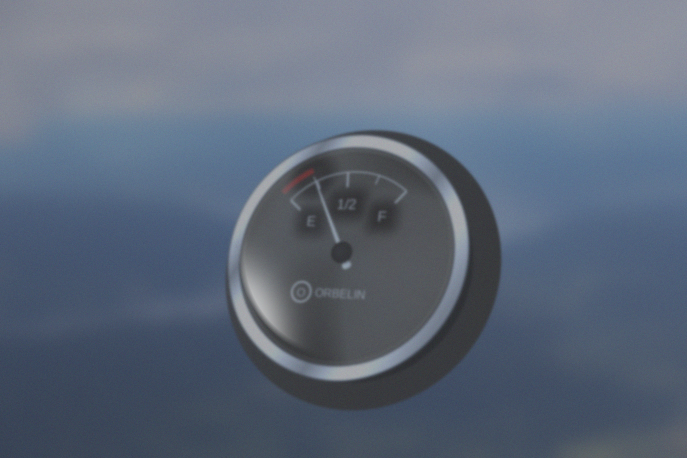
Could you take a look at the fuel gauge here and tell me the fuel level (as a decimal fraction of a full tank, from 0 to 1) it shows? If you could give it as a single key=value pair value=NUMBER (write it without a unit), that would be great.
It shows value=0.25
